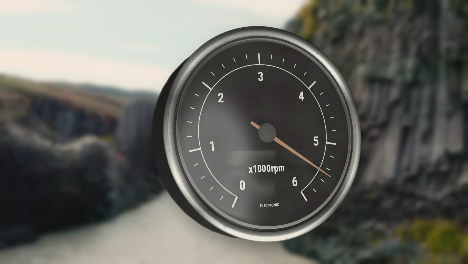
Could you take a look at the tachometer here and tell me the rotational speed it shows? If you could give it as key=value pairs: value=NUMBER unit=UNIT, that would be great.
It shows value=5500 unit=rpm
